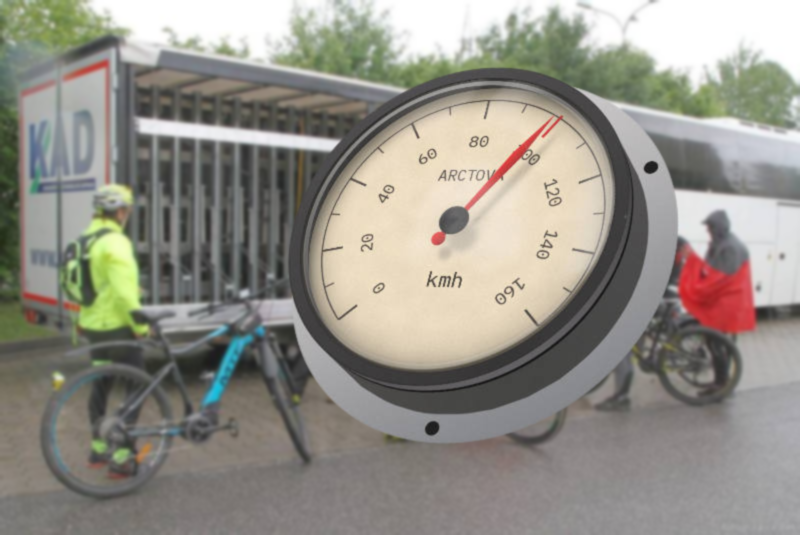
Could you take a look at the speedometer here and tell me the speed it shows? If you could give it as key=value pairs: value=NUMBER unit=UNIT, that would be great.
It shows value=100 unit=km/h
